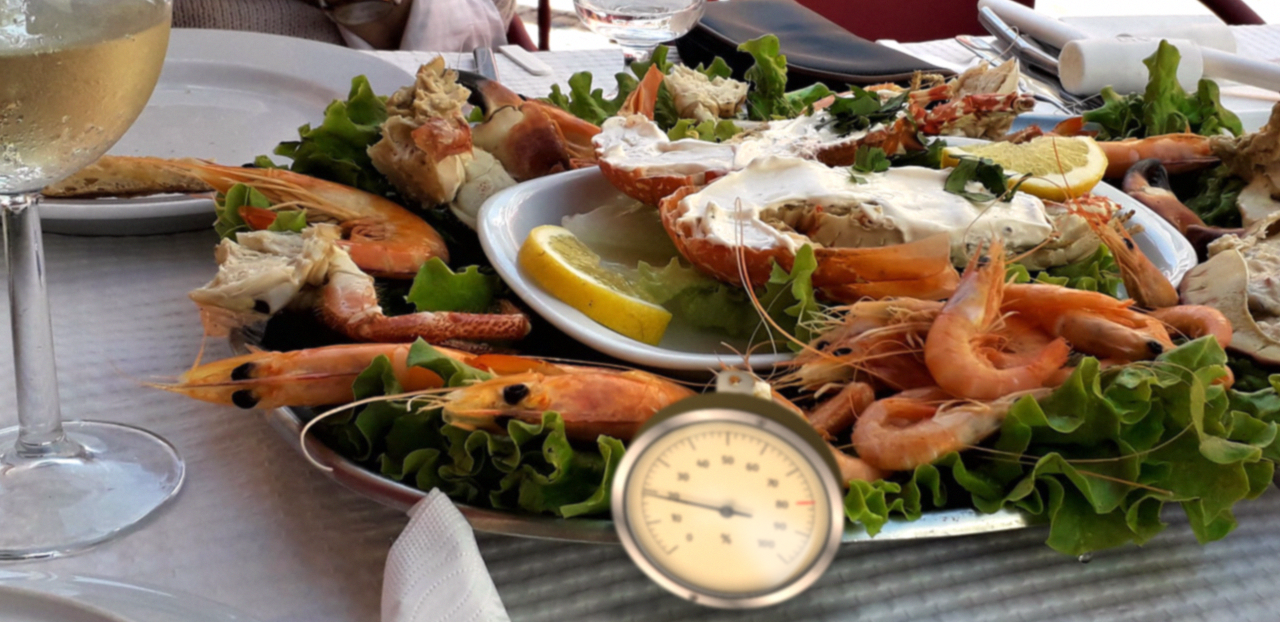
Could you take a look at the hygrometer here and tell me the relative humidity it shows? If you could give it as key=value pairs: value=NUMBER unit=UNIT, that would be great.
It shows value=20 unit=%
